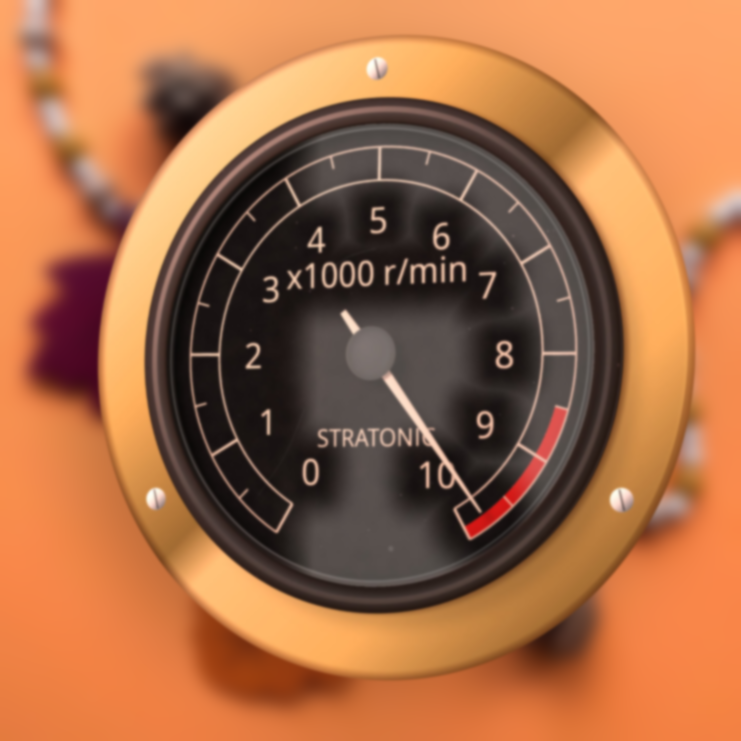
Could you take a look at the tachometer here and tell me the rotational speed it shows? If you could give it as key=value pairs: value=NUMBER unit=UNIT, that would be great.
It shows value=9750 unit=rpm
